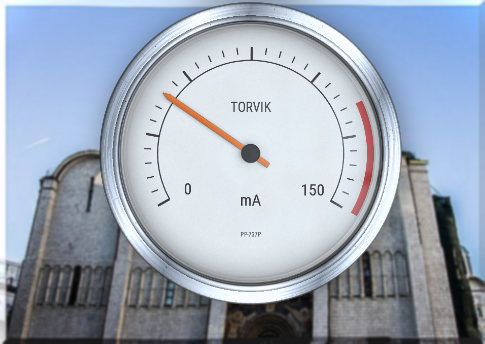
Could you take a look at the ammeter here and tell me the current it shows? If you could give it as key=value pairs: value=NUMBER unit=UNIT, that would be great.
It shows value=40 unit=mA
